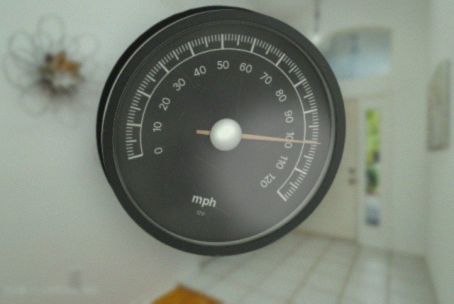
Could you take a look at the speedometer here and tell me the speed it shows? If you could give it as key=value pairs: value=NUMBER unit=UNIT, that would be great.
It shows value=100 unit=mph
